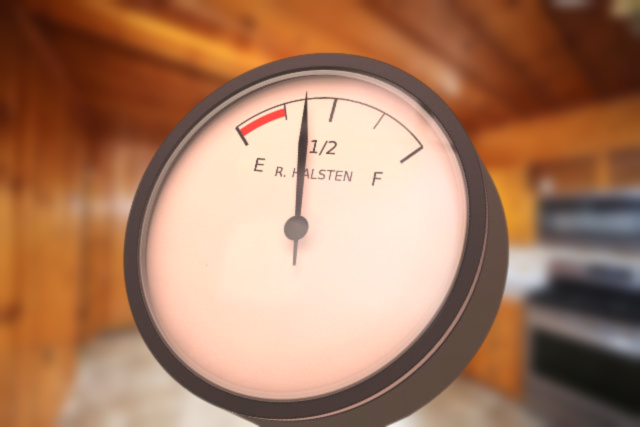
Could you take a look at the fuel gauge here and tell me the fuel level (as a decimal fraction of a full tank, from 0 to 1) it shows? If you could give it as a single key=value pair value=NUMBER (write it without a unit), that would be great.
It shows value=0.375
